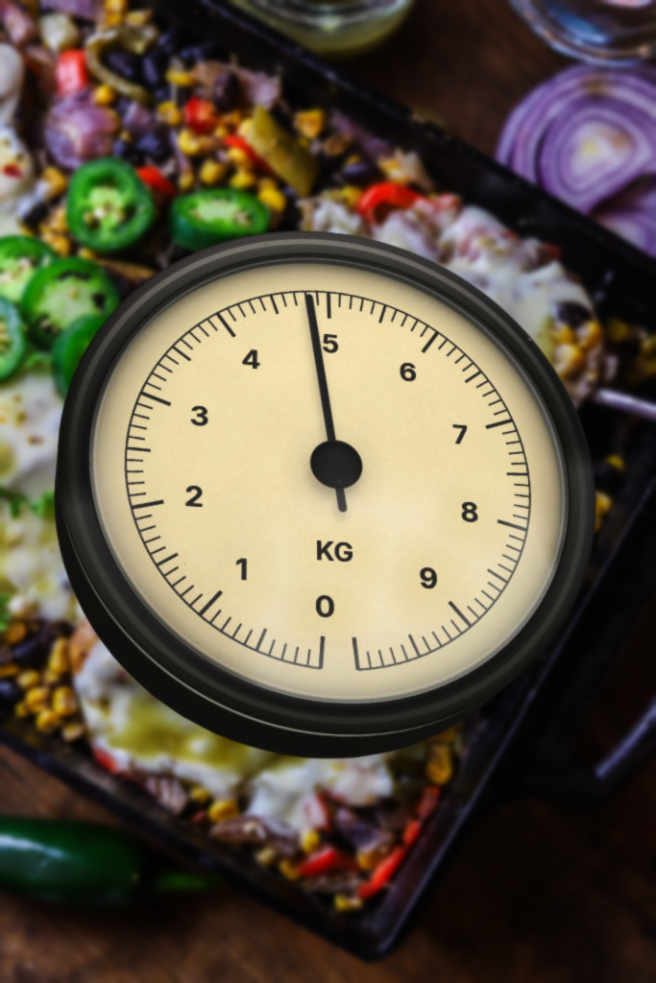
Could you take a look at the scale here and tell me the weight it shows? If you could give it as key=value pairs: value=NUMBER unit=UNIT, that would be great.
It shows value=4.8 unit=kg
